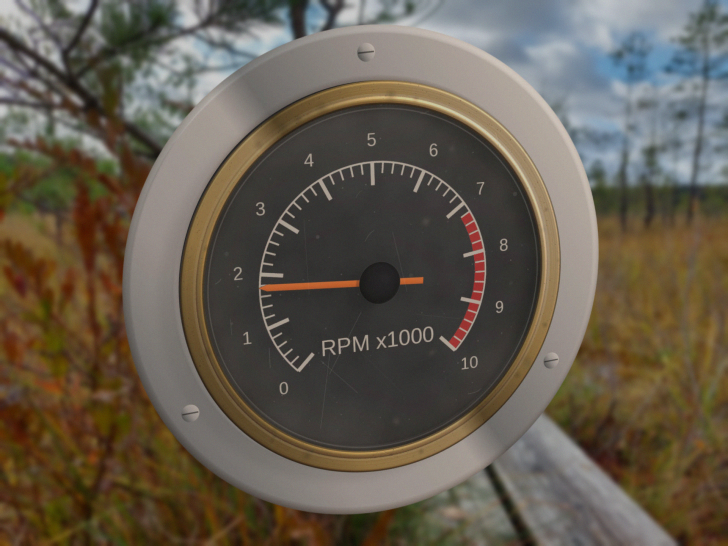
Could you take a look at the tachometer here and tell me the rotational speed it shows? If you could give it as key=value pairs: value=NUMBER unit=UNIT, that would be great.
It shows value=1800 unit=rpm
